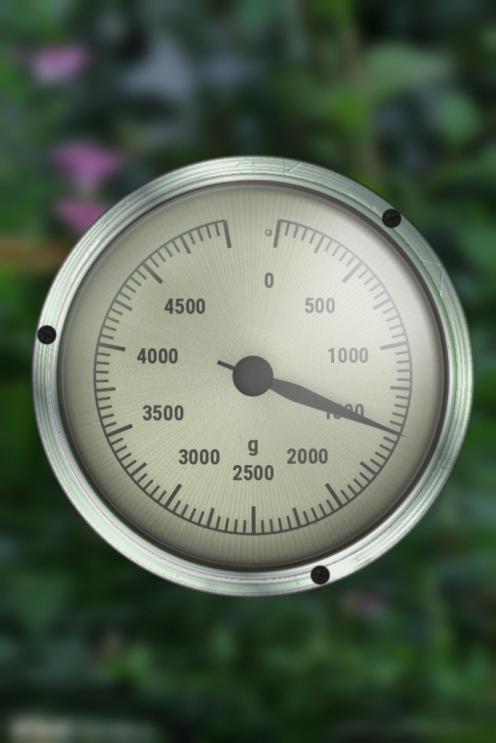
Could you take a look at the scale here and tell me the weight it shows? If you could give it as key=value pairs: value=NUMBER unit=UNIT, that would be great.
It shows value=1500 unit=g
